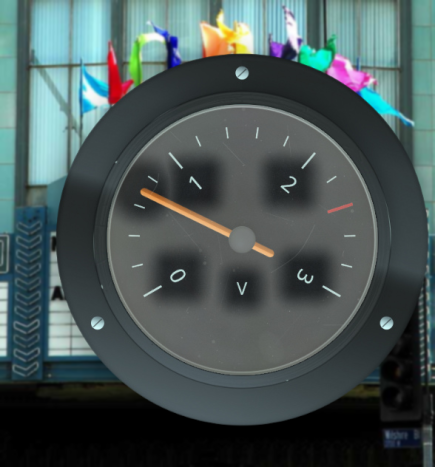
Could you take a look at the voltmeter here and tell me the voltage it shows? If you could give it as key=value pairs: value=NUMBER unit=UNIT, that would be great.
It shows value=0.7 unit=V
